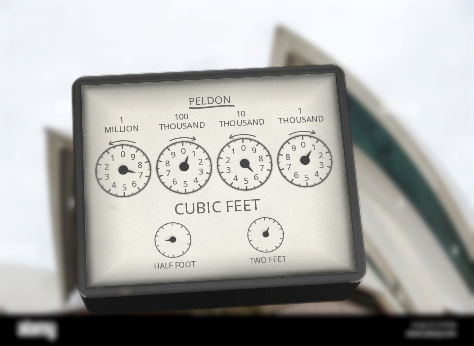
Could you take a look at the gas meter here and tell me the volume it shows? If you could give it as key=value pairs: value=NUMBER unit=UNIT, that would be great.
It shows value=706100 unit=ft³
